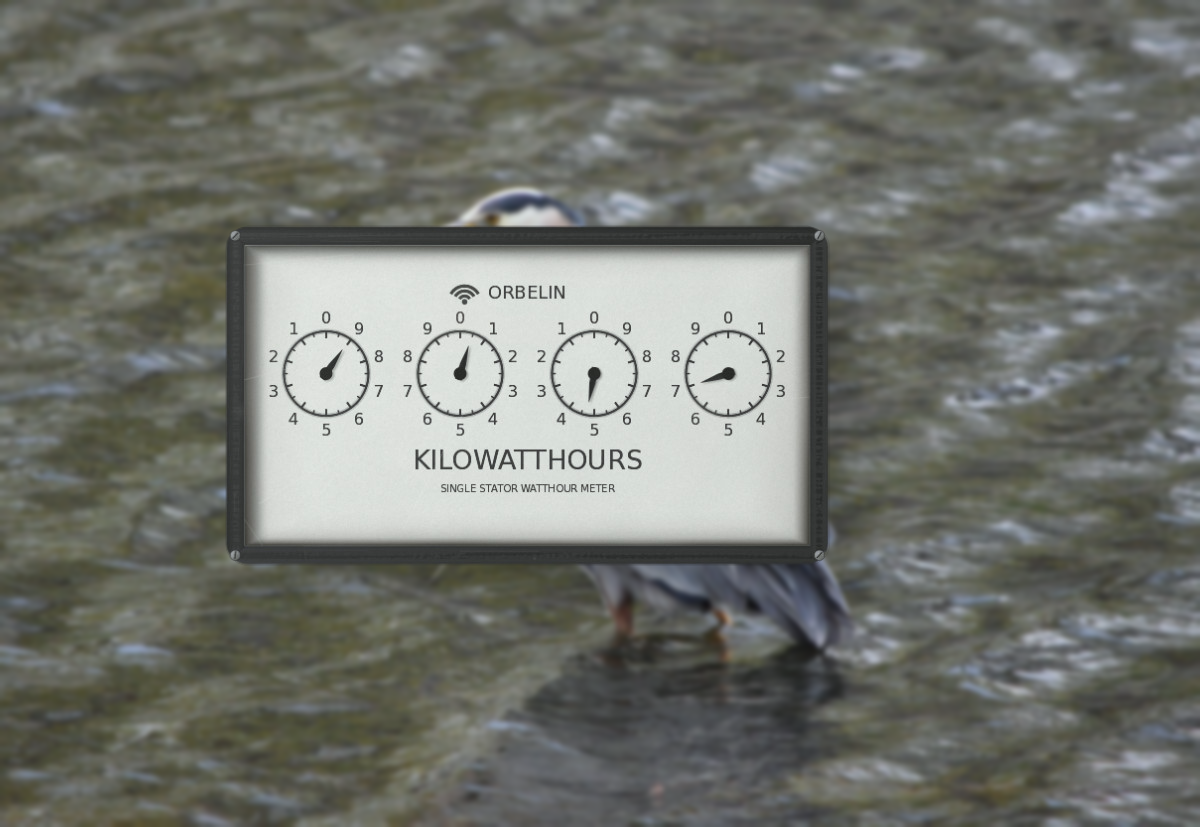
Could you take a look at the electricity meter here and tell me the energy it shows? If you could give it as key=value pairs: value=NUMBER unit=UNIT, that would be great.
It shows value=9047 unit=kWh
